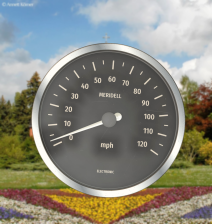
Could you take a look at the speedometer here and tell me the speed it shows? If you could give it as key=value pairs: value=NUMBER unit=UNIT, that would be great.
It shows value=2.5 unit=mph
